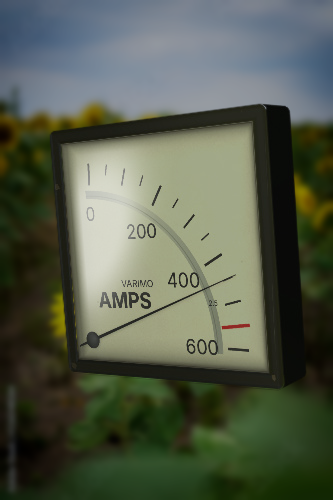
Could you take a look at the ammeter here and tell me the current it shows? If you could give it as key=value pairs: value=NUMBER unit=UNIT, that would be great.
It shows value=450 unit=A
